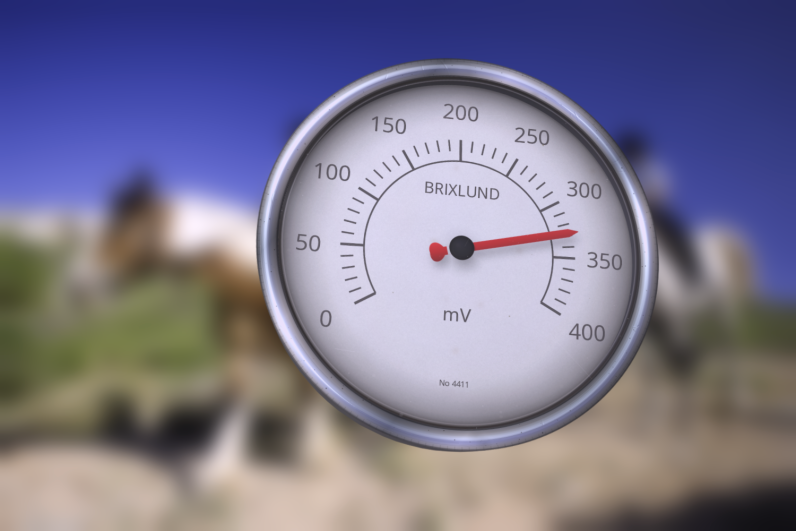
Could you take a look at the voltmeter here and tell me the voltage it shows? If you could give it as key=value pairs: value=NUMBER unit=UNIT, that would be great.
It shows value=330 unit=mV
